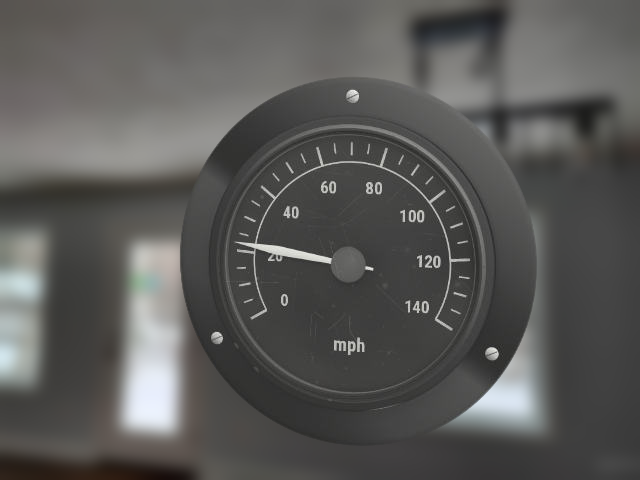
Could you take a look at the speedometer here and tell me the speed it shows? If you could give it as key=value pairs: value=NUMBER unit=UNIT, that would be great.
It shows value=22.5 unit=mph
